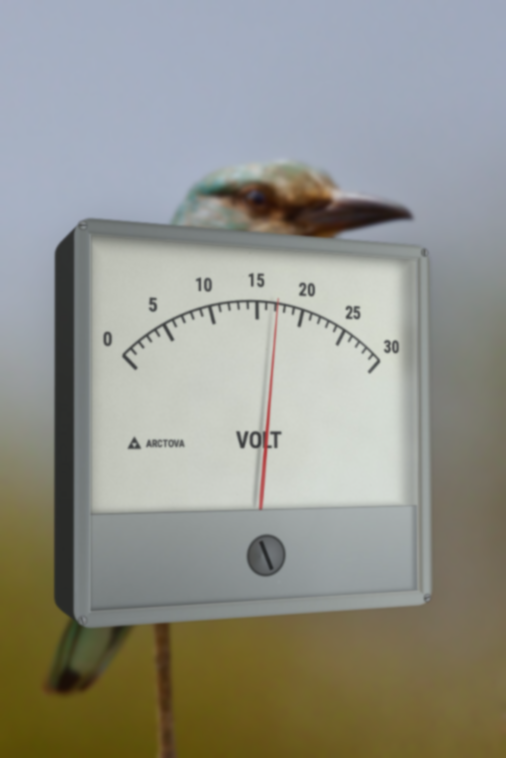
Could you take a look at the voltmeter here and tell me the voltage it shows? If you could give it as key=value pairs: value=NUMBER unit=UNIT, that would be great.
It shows value=17 unit=V
